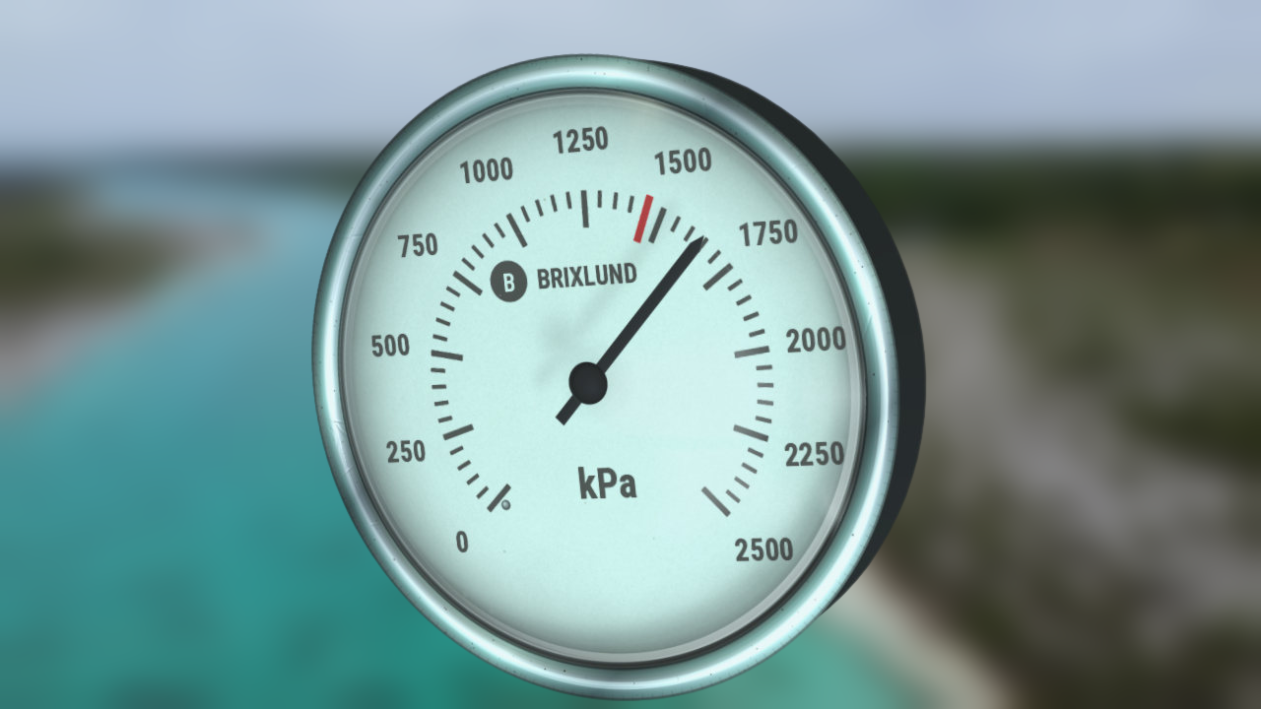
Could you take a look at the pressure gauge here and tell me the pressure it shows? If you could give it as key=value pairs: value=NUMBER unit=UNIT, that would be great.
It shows value=1650 unit=kPa
